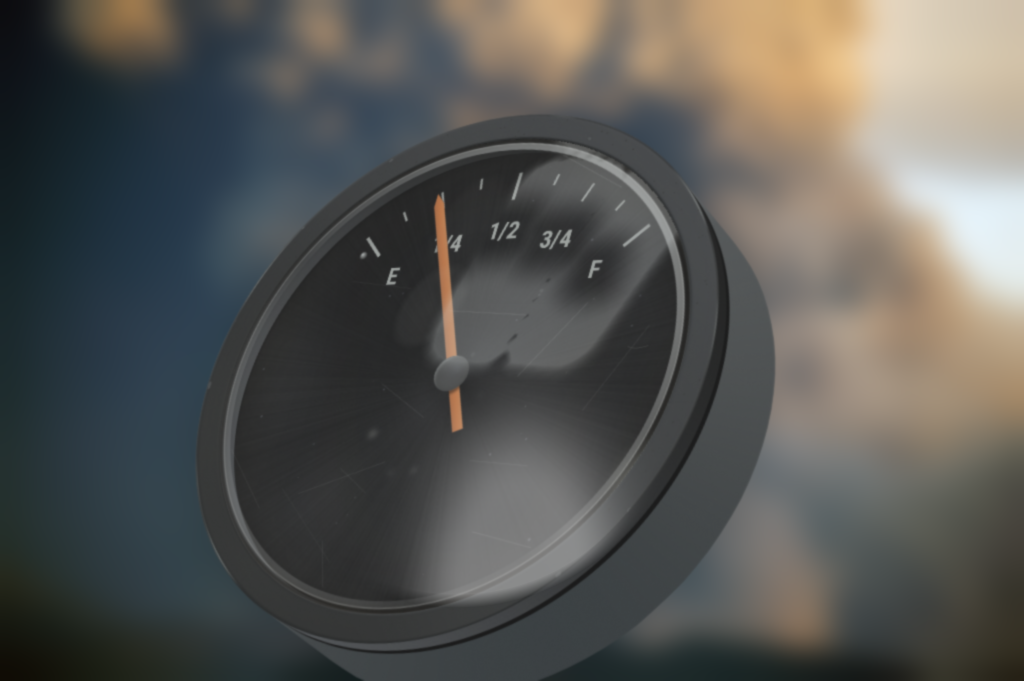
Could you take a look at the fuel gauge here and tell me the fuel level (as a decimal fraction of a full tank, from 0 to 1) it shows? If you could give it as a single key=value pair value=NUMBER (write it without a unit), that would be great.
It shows value=0.25
